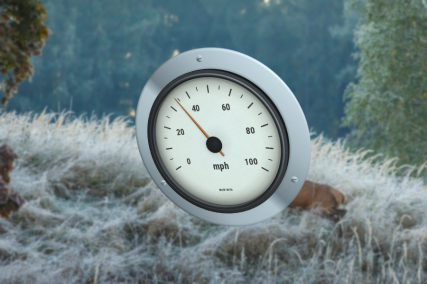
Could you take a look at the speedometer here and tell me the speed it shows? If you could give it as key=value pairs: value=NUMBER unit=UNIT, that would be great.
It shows value=35 unit=mph
